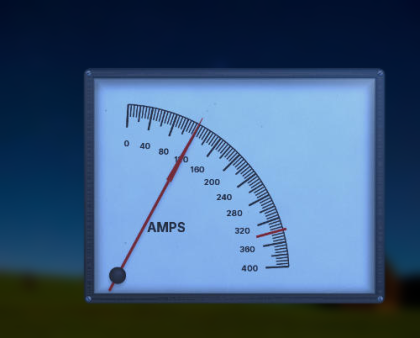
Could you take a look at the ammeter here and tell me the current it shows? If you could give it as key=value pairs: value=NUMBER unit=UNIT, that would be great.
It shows value=120 unit=A
